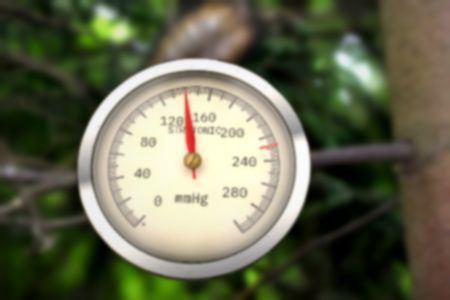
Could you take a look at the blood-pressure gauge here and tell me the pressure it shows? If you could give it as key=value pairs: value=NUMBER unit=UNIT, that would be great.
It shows value=140 unit=mmHg
